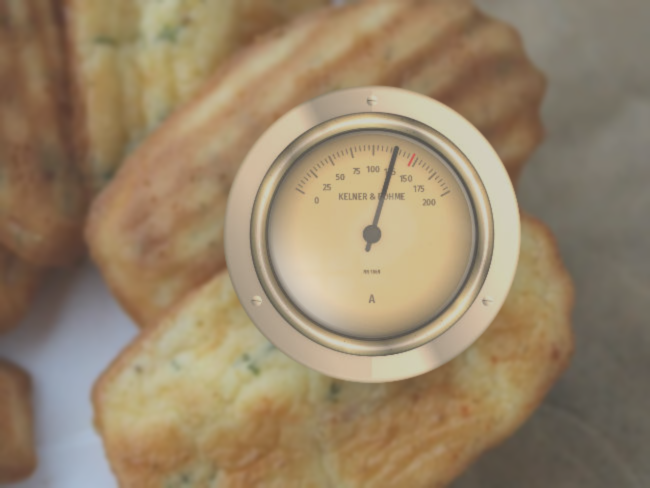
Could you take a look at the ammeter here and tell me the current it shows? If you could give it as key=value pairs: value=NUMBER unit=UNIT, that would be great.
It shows value=125 unit=A
